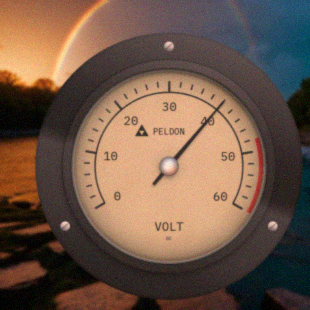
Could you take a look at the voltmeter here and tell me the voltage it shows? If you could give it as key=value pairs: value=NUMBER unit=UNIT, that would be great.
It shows value=40 unit=V
